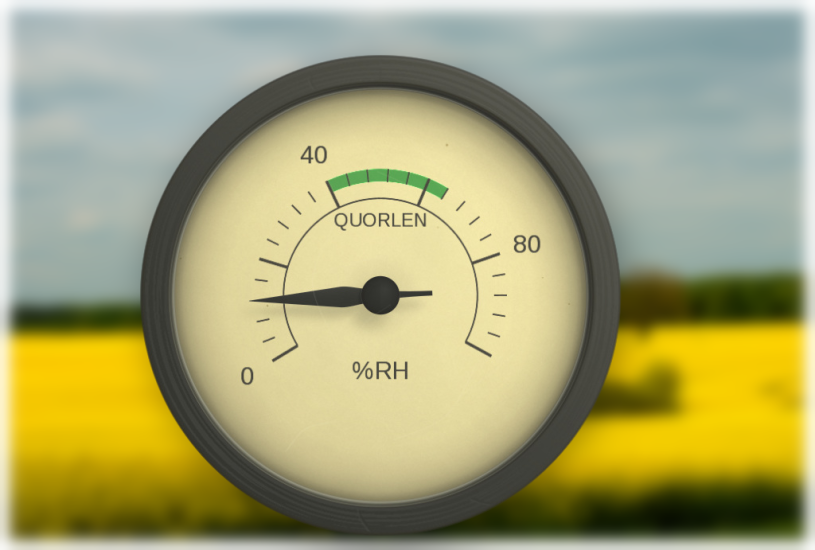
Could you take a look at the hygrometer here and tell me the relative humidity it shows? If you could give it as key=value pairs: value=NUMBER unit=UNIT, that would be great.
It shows value=12 unit=%
